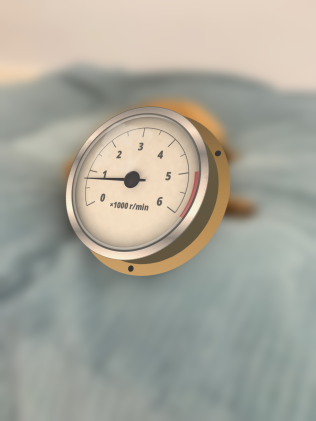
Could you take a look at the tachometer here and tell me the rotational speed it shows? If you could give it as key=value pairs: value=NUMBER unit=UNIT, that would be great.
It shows value=750 unit=rpm
